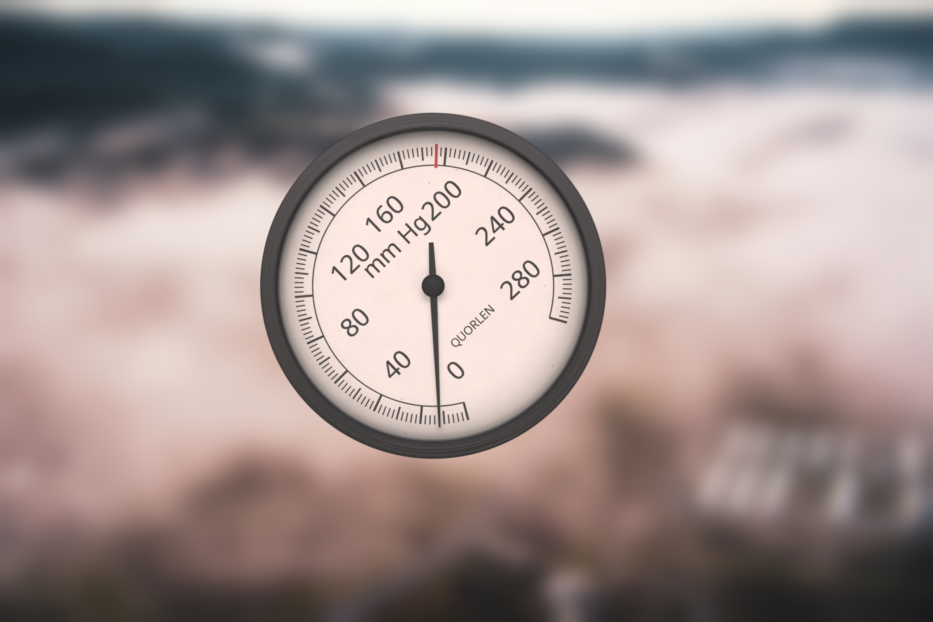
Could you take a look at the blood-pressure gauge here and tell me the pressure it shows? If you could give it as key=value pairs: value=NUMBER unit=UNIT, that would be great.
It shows value=12 unit=mmHg
